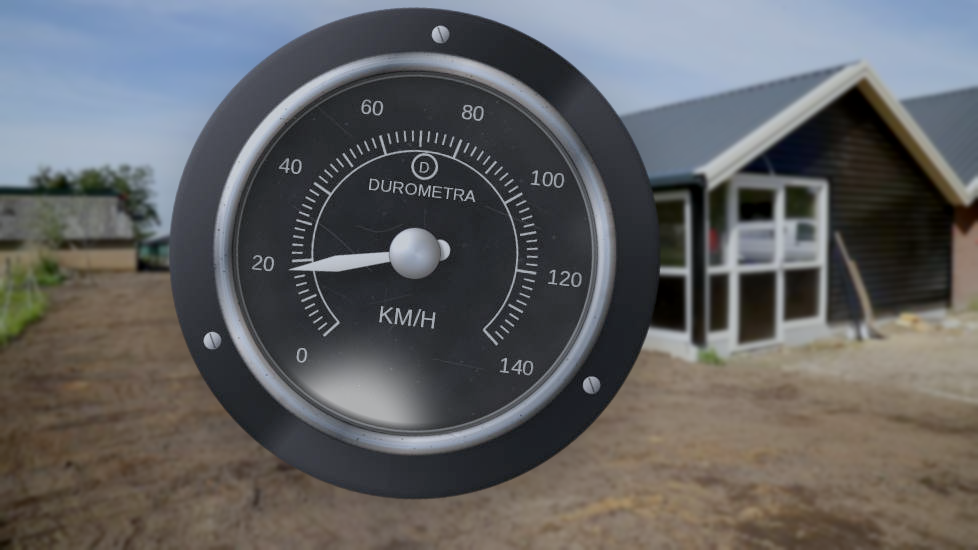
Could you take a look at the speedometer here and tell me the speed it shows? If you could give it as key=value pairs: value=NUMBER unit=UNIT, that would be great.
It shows value=18 unit=km/h
